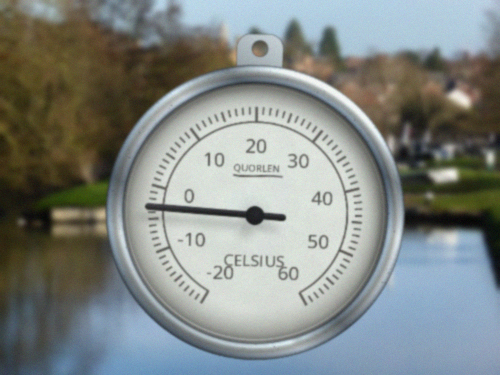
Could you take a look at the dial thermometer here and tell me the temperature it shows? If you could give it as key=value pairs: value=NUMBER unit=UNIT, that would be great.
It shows value=-3 unit=°C
